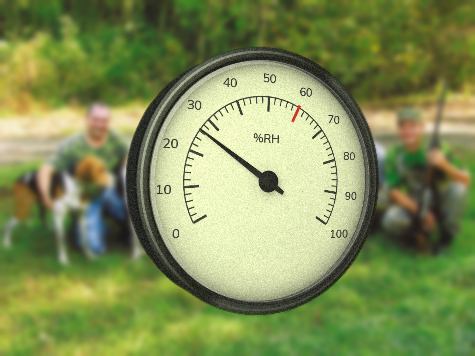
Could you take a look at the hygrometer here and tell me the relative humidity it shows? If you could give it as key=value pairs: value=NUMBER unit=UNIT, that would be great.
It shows value=26 unit=%
